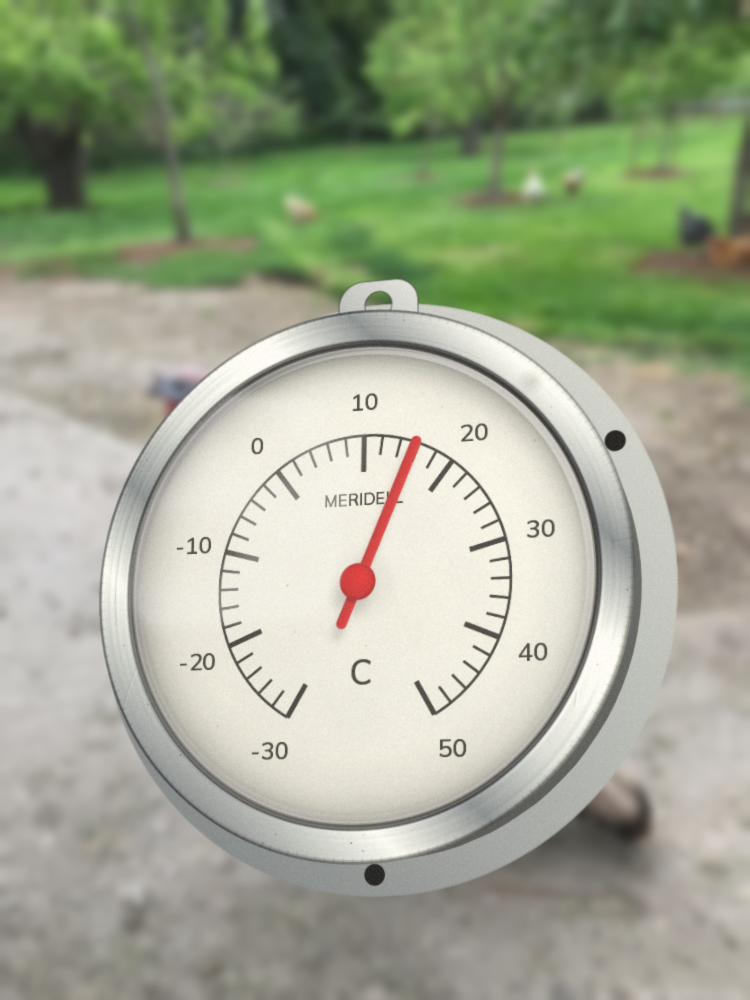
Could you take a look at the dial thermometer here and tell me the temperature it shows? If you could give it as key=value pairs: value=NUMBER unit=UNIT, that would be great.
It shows value=16 unit=°C
